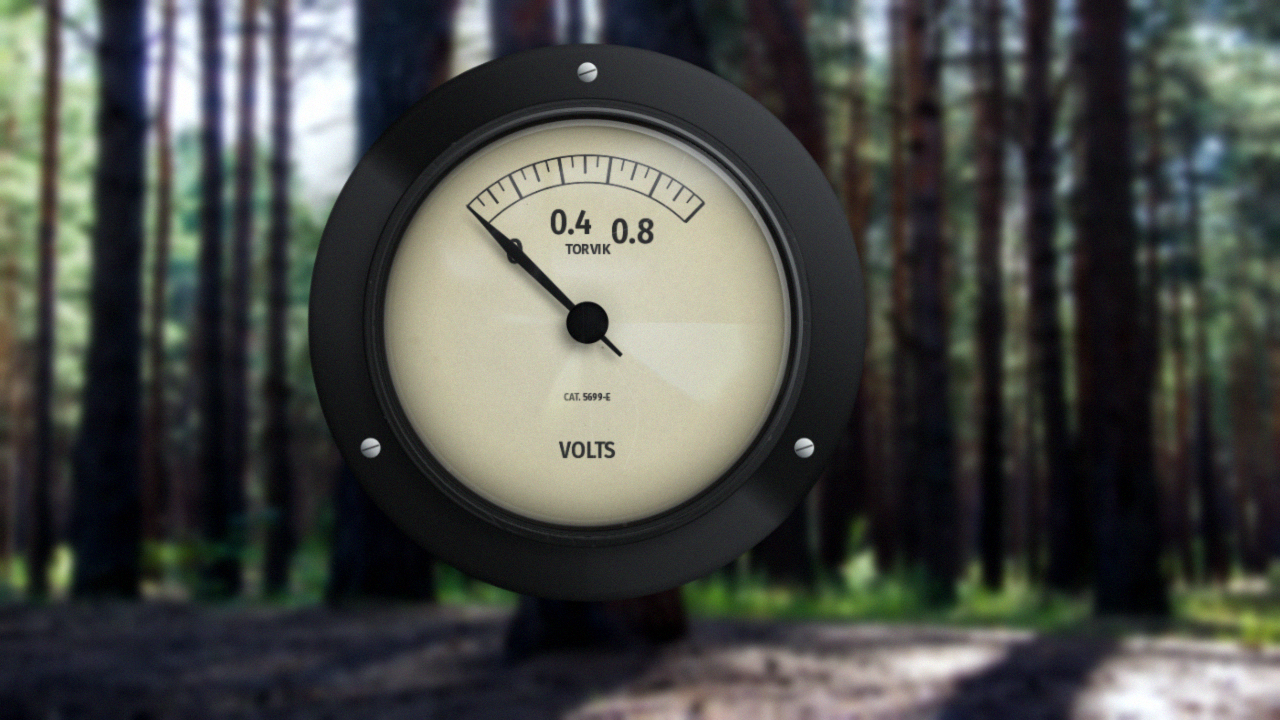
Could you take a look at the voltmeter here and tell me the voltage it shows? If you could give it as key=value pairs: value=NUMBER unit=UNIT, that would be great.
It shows value=0 unit=V
